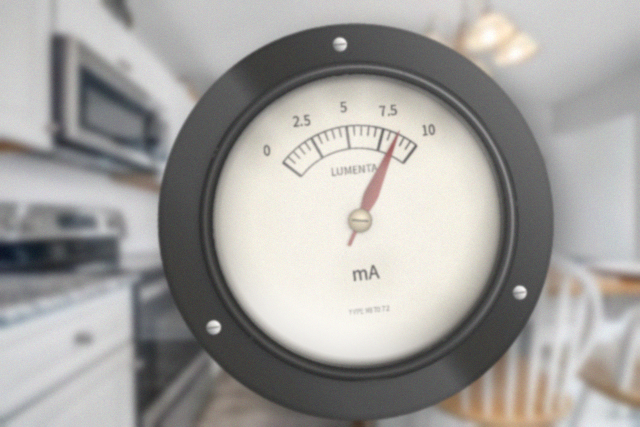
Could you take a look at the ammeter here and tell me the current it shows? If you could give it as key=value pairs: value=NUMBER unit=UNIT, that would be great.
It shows value=8.5 unit=mA
